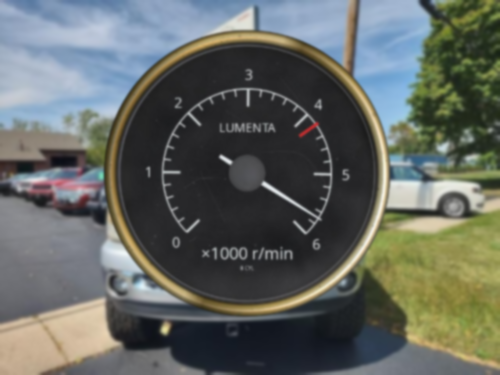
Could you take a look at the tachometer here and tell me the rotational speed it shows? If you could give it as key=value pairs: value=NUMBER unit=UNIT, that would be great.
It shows value=5700 unit=rpm
